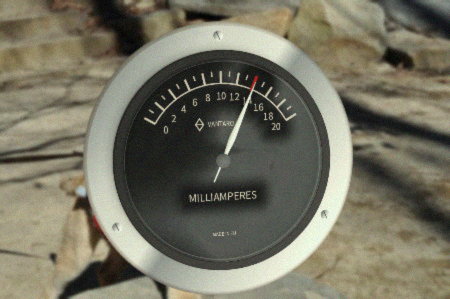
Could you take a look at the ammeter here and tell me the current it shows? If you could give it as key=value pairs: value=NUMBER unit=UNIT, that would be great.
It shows value=14 unit=mA
